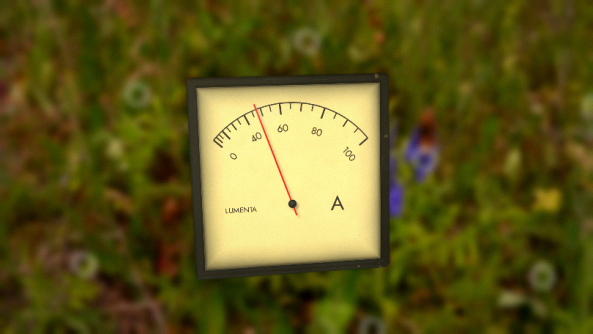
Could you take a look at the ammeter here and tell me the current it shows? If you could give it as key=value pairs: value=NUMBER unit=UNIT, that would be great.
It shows value=47.5 unit=A
